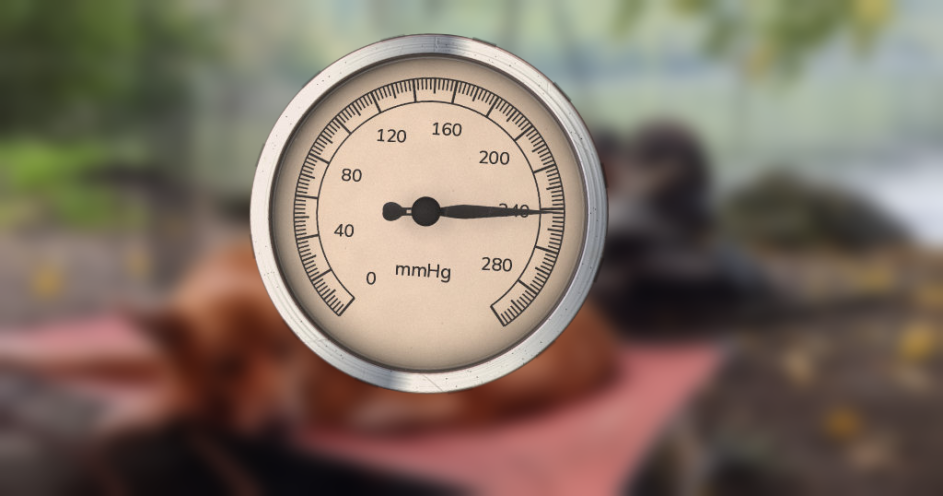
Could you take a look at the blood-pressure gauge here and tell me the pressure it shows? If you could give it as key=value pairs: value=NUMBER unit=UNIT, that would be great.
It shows value=242 unit=mmHg
